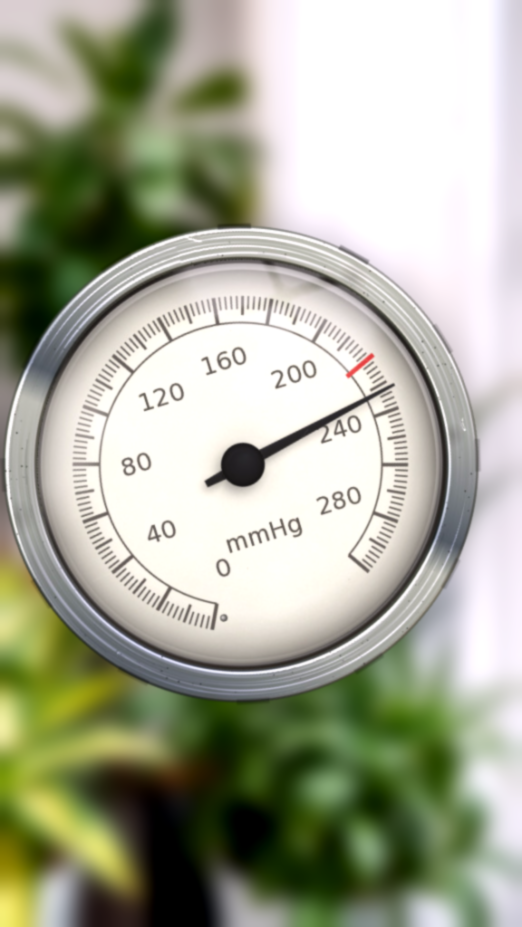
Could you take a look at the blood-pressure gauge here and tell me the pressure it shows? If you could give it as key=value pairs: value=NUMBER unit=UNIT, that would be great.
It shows value=232 unit=mmHg
